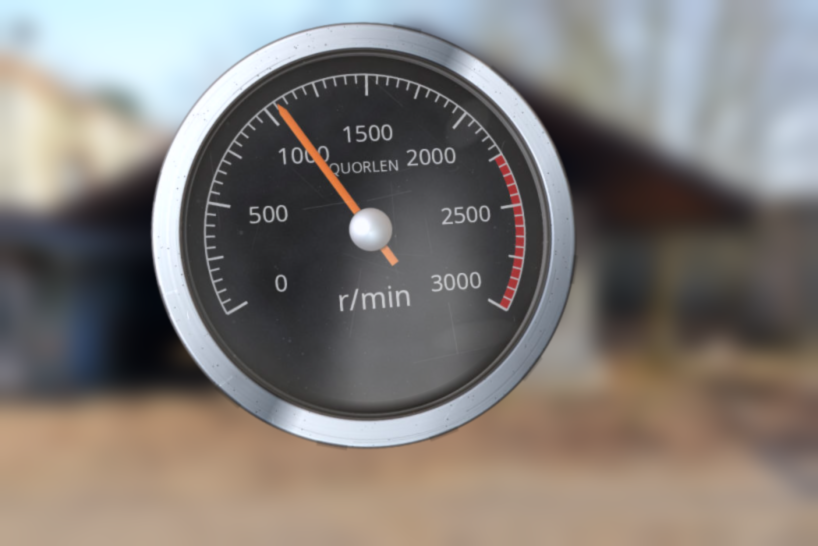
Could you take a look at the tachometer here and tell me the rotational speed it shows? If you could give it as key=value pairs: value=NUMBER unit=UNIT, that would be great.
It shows value=1050 unit=rpm
